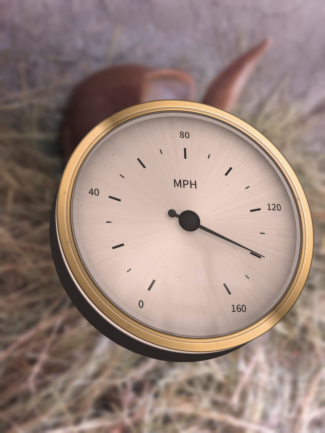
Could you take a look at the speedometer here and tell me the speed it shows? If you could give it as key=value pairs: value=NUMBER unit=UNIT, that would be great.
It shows value=140 unit=mph
